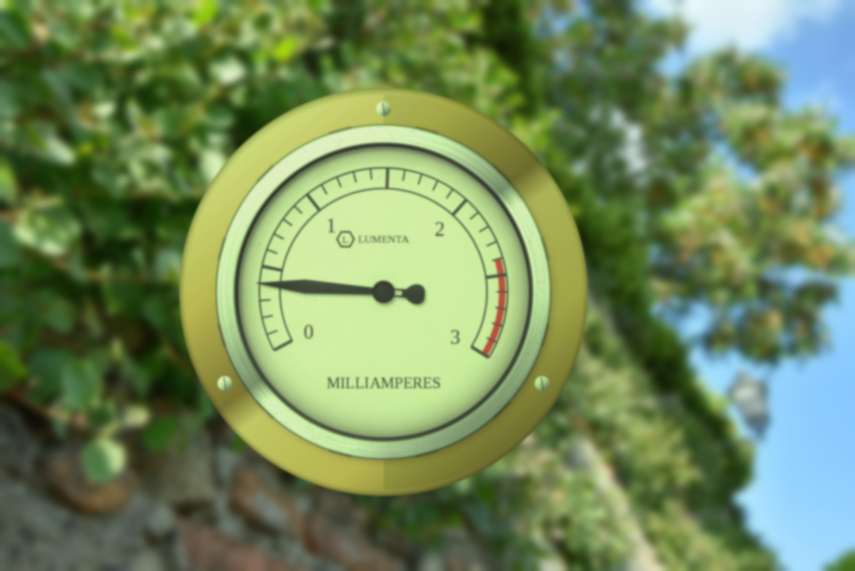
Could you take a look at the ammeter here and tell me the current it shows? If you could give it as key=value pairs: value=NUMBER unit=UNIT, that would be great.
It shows value=0.4 unit=mA
